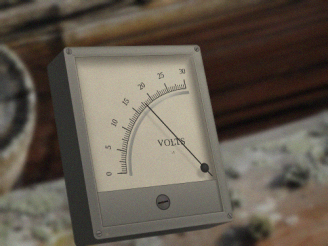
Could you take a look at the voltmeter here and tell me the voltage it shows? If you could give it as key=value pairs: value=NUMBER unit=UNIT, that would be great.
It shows value=17.5 unit=V
